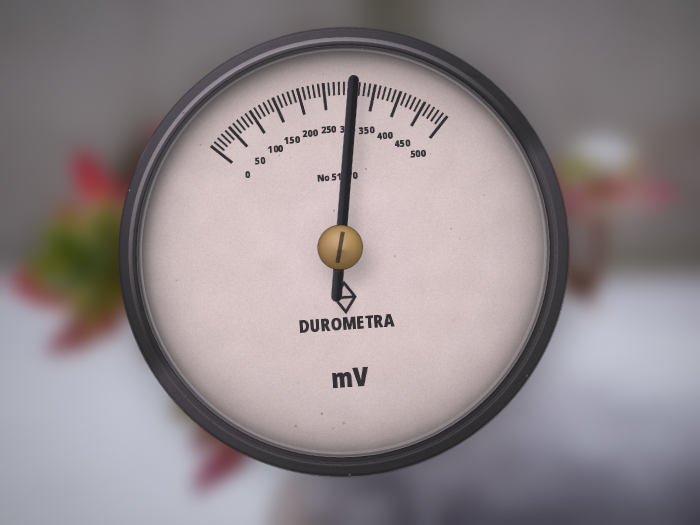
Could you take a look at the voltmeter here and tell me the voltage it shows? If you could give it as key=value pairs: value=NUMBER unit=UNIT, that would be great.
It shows value=310 unit=mV
